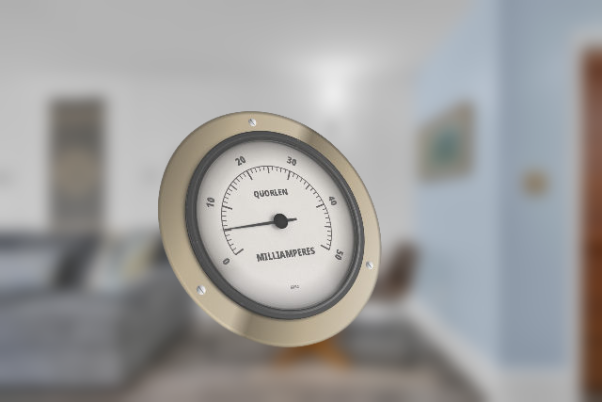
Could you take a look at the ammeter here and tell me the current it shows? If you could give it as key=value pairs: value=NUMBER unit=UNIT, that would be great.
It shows value=5 unit=mA
